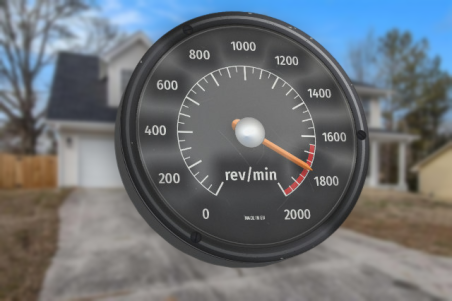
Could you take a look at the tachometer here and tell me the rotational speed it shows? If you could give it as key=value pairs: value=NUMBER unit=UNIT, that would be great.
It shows value=1800 unit=rpm
